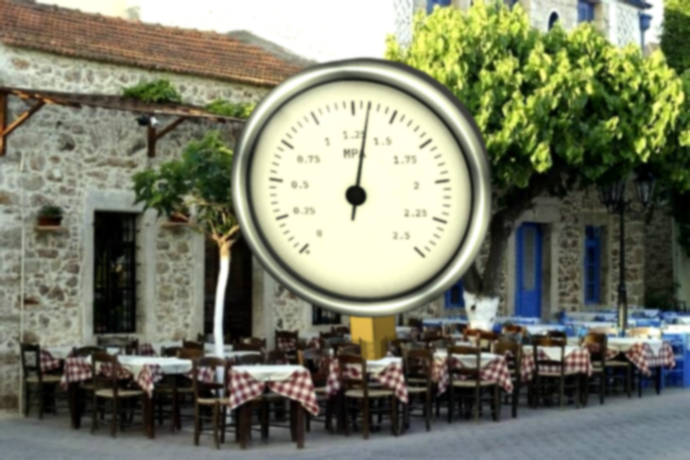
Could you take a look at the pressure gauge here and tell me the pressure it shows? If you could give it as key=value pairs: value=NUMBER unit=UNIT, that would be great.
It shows value=1.35 unit=MPa
